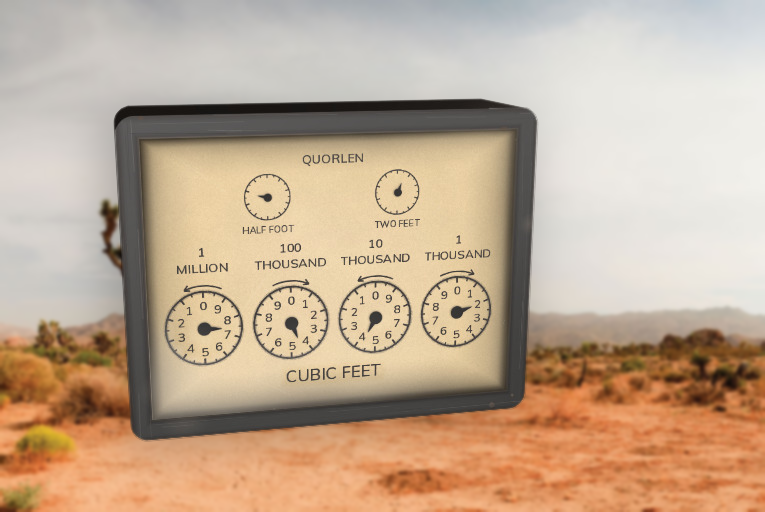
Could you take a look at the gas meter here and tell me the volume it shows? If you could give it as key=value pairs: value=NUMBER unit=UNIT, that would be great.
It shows value=744200 unit=ft³
